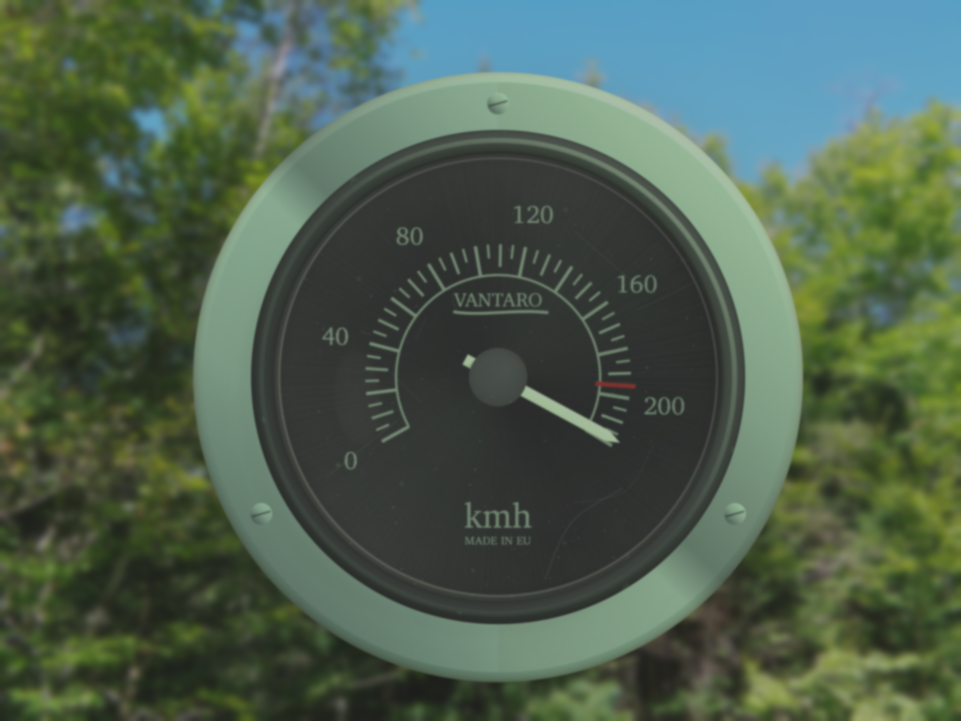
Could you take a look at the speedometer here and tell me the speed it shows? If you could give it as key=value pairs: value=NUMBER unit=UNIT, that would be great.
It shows value=217.5 unit=km/h
